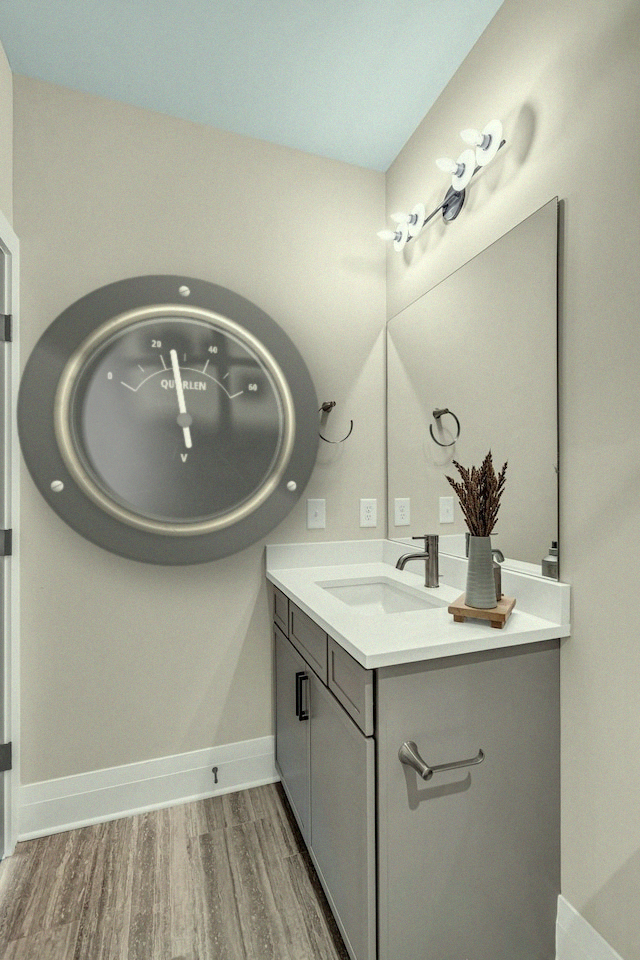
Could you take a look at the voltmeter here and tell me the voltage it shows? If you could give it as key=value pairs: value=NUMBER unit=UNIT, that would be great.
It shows value=25 unit=V
